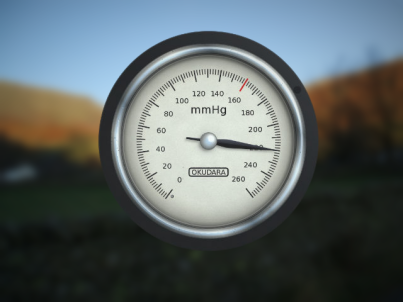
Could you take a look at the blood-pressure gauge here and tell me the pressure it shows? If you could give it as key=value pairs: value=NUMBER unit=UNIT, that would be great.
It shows value=220 unit=mmHg
